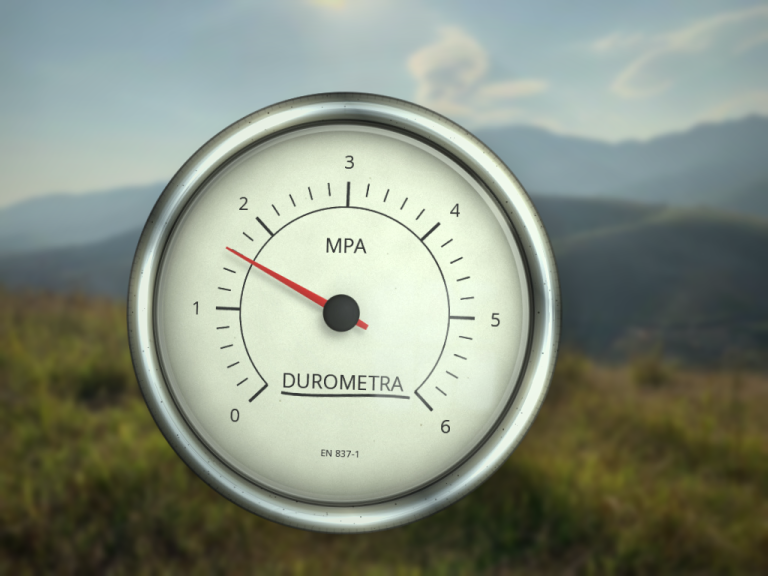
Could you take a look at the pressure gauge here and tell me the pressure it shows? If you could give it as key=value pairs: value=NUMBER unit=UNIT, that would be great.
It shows value=1.6 unit=MPa
